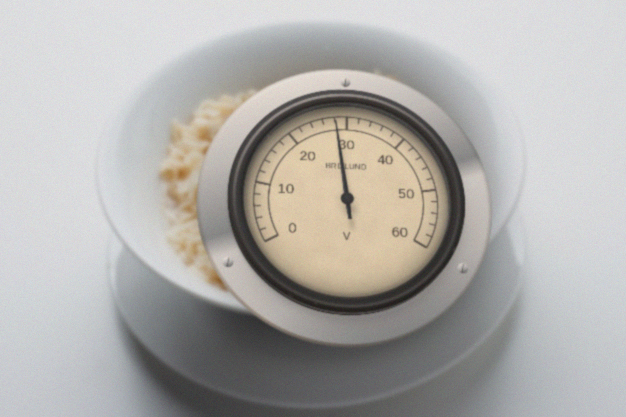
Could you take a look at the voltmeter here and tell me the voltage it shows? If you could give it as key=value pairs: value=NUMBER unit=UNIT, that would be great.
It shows value=28 unit=V
